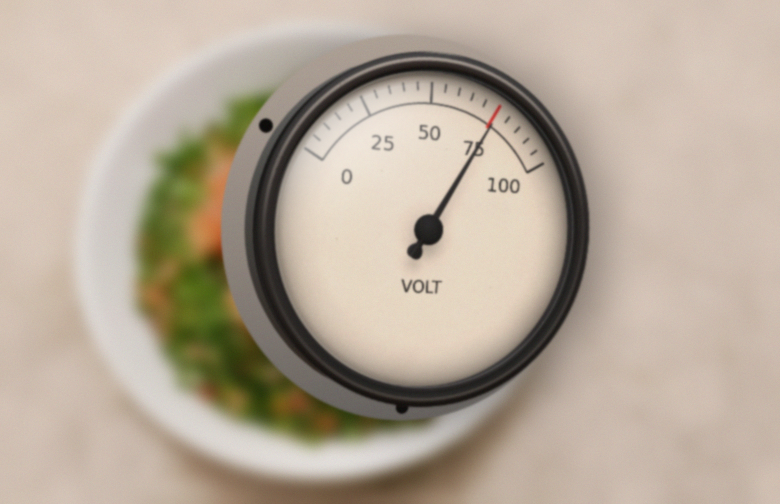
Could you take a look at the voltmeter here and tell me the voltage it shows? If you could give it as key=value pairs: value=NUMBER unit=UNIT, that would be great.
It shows value=75 unit=V
